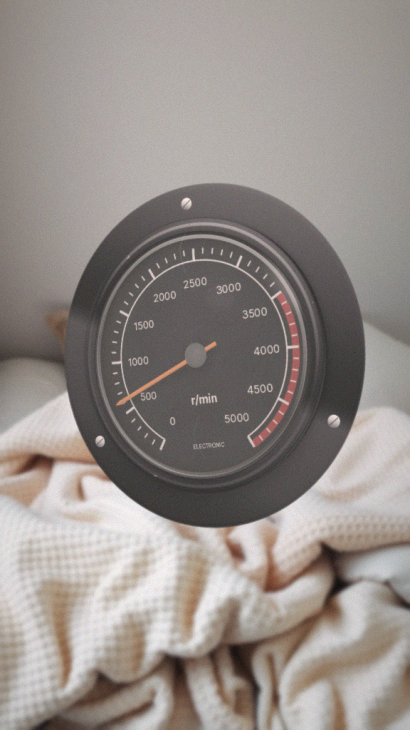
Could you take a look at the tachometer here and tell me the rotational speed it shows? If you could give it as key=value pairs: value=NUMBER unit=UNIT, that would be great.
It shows value=600 unit=rpm
